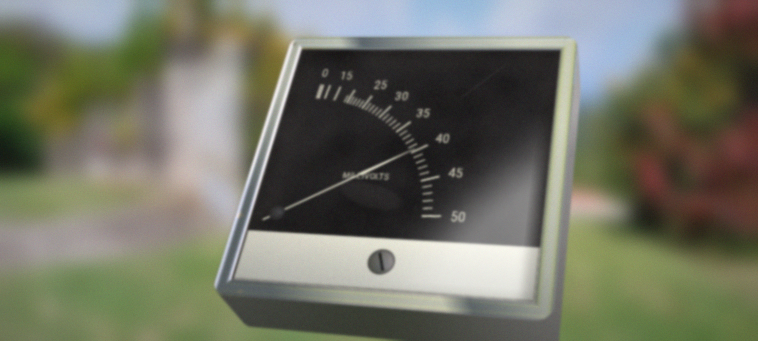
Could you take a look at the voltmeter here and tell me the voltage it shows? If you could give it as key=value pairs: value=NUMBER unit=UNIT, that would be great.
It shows value=40 unit=mV
